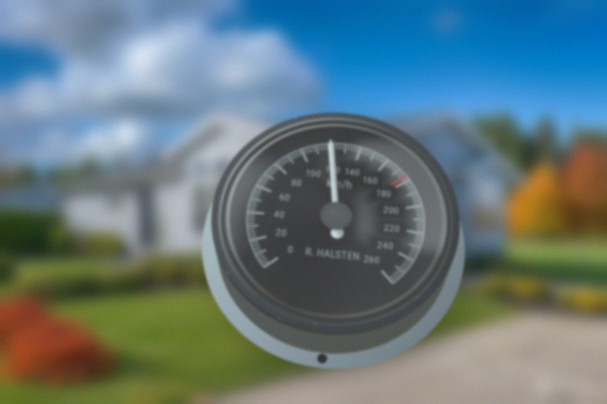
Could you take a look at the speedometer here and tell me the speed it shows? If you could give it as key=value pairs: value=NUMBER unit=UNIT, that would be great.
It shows value=120 unit=km/h
